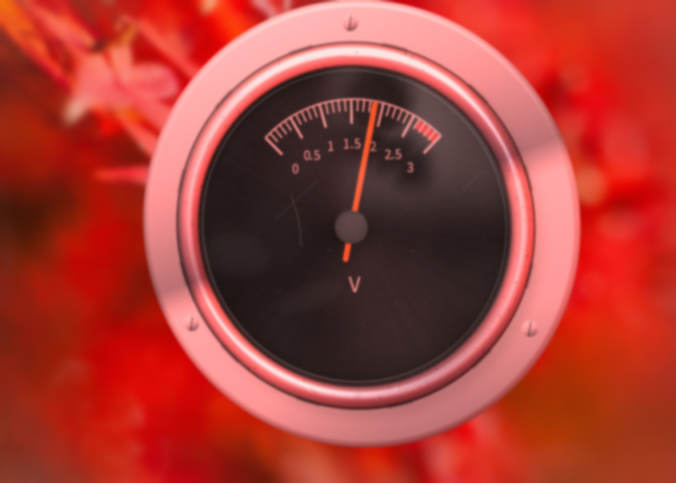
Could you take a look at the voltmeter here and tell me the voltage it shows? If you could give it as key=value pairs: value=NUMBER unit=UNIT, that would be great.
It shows value=1.9 unit=V
